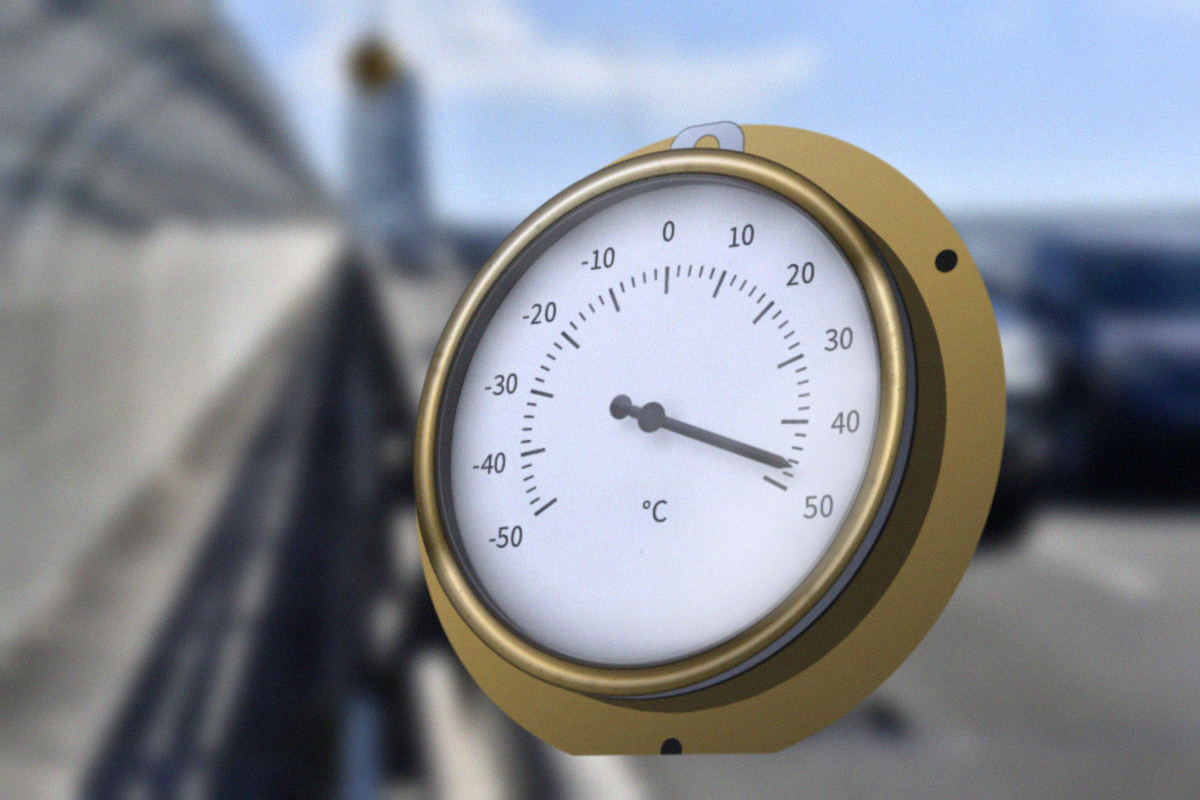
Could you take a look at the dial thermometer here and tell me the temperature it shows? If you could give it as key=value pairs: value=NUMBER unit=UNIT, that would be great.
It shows value=47 unit=°C
